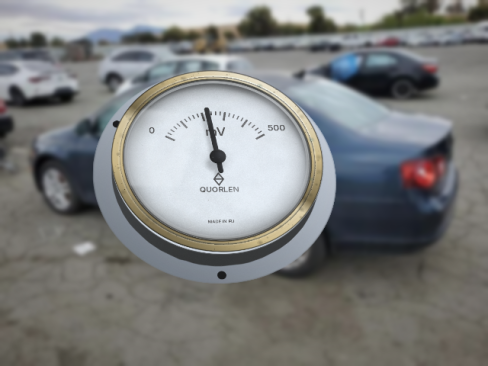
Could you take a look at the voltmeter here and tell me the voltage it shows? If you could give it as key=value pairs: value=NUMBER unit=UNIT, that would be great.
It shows value=220 unit=mV
